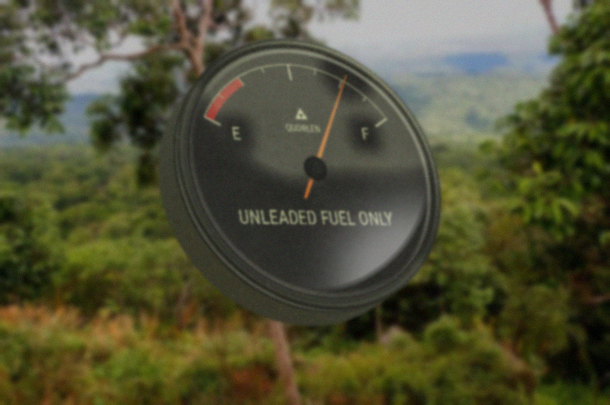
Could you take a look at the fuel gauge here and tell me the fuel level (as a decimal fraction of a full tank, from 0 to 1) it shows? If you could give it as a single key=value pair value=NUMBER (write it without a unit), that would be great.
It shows value=0.75
